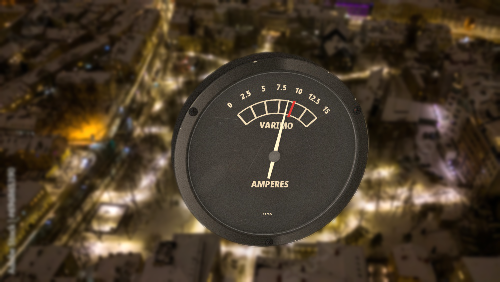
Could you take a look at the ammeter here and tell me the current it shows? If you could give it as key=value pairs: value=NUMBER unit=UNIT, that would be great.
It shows value=8.75 unit=A
